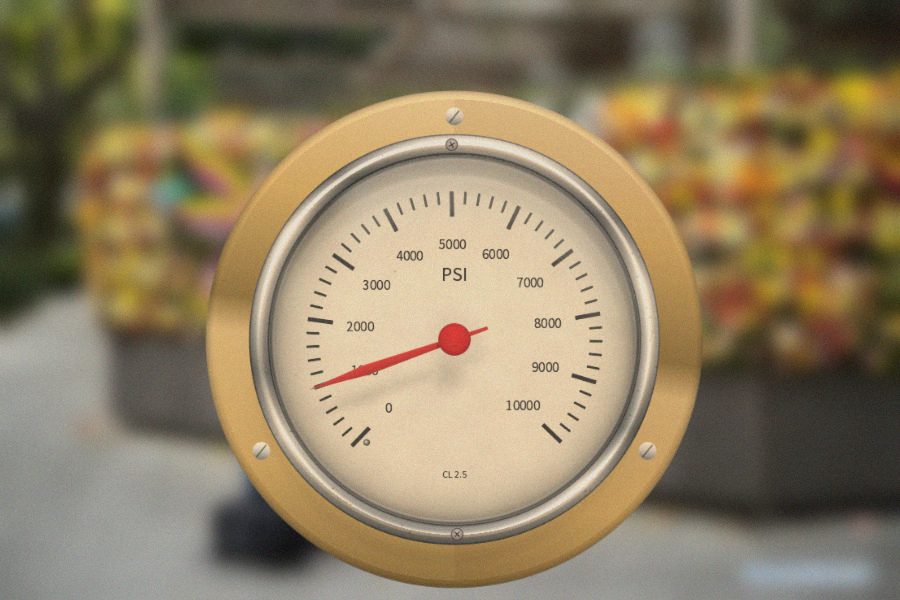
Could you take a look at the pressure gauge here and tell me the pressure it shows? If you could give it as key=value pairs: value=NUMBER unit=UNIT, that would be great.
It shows value=1000 unit=psi
